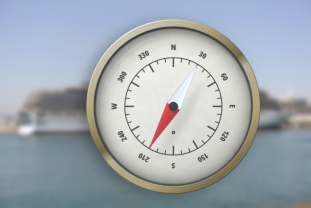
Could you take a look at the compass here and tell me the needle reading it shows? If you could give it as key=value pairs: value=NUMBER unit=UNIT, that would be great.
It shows value=210 unit=°
